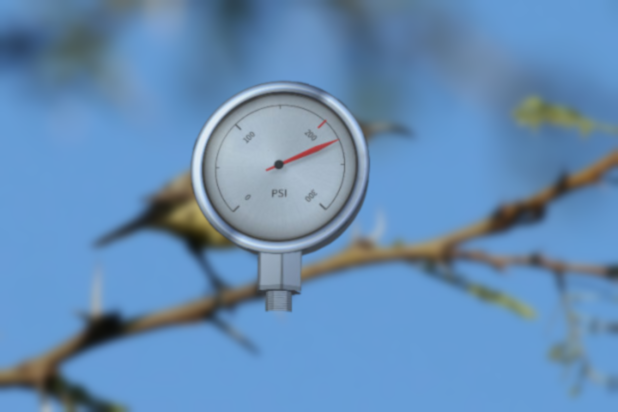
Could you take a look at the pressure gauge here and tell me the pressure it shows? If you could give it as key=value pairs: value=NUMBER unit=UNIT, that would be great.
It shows value=225 unit=psi
